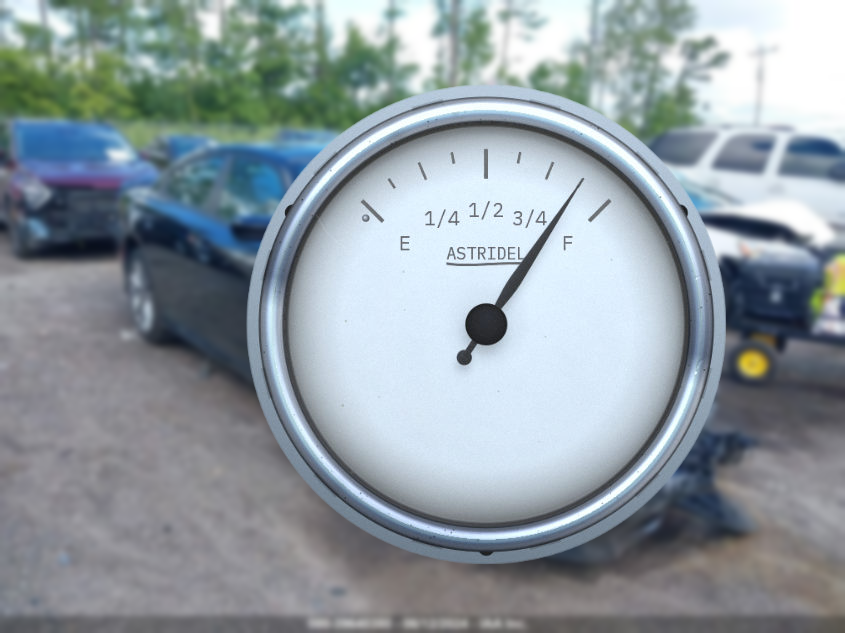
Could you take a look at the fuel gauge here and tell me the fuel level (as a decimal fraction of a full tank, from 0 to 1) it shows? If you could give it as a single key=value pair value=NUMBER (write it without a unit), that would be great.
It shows value=0.875
